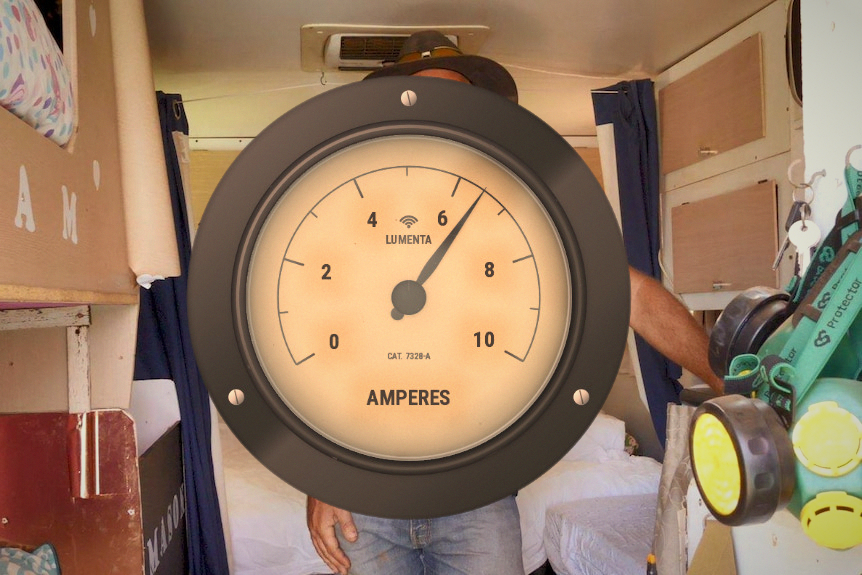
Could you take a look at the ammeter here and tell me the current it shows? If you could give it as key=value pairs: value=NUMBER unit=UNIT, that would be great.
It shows value=6.5 unit=A
